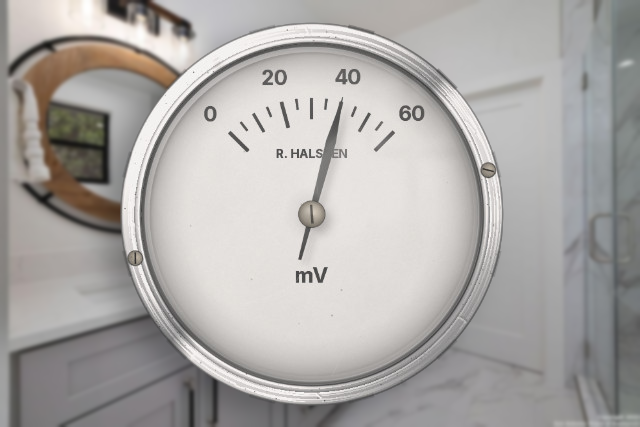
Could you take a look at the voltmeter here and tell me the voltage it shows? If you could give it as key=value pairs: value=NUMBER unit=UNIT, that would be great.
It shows value=40 unit=mV
